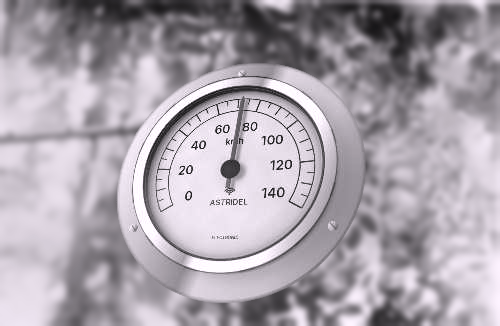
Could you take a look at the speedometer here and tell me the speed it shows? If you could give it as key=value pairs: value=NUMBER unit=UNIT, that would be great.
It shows value=72.5 unit=km/h
